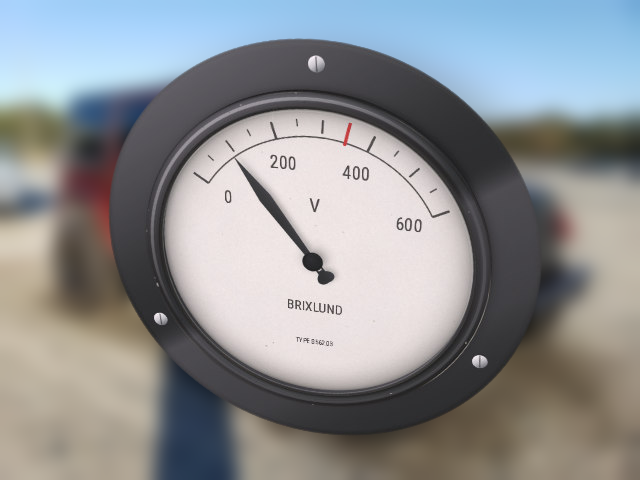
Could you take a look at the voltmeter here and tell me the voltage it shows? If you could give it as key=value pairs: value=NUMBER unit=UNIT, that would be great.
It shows value=100 unit=V
